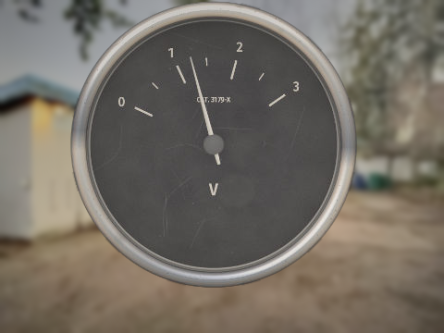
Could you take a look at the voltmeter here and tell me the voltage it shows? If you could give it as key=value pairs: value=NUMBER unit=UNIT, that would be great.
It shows value=1.25 unit=V
